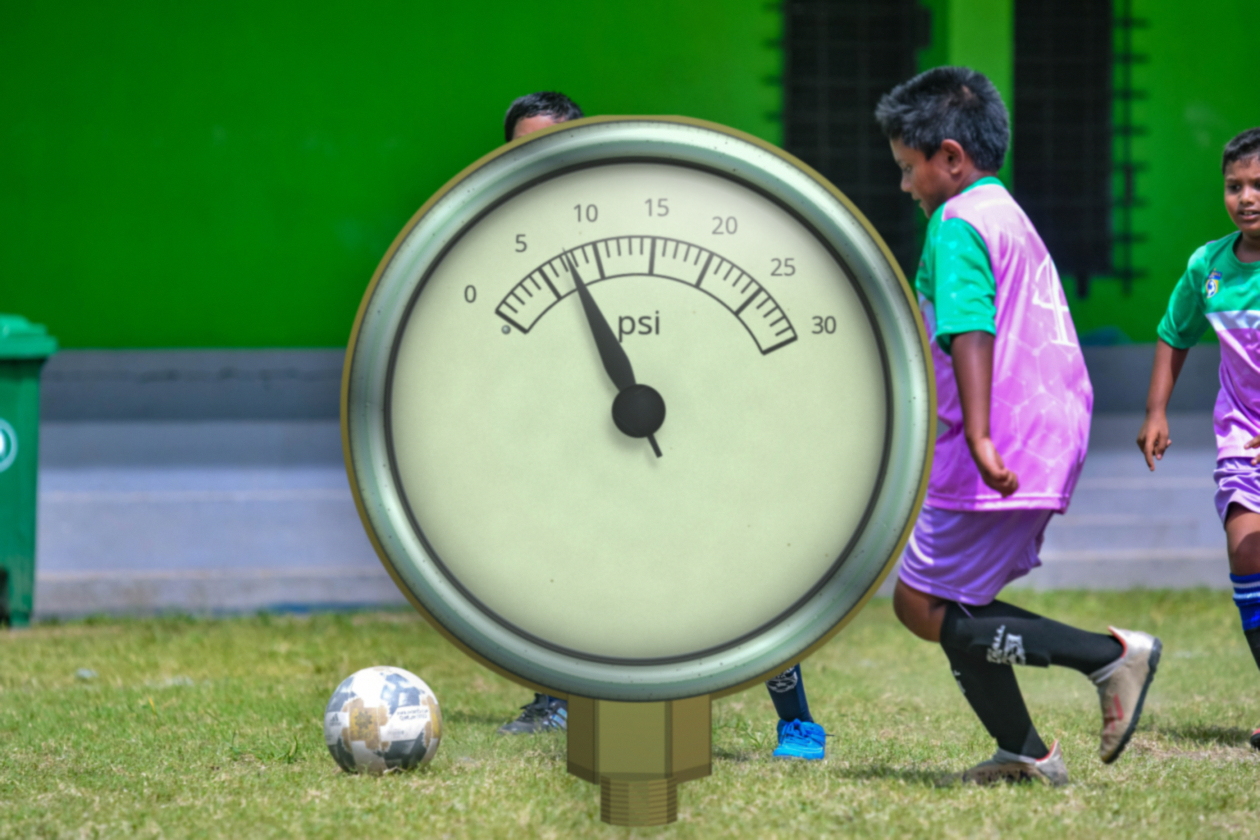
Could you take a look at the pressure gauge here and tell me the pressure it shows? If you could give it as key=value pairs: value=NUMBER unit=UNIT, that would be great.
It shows value=7.5 unit=psi
